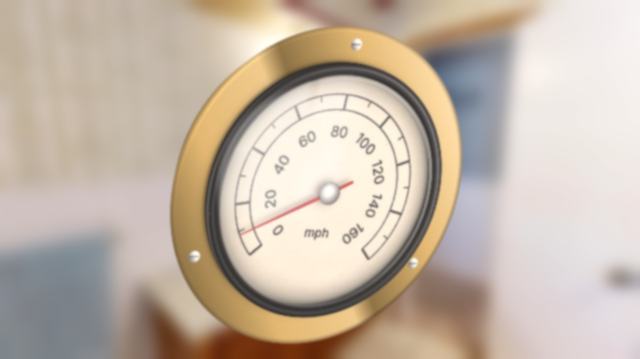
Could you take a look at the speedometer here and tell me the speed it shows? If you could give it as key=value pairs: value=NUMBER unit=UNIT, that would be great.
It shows value=10 unit=mph
